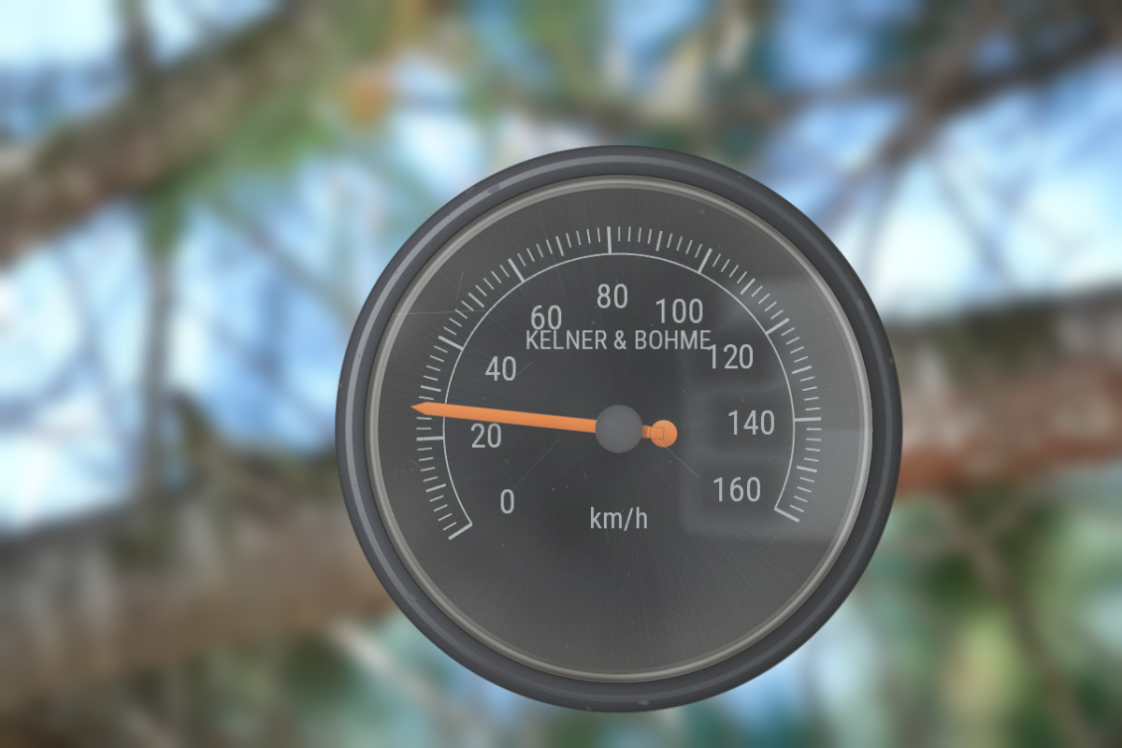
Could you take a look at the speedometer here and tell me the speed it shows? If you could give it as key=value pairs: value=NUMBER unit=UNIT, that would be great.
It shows value=26 unit=km/h
